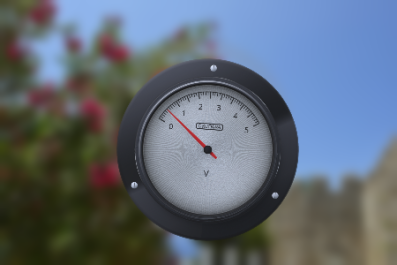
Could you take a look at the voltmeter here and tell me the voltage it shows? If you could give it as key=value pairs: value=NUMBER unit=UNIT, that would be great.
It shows value=0.5 unit=V
